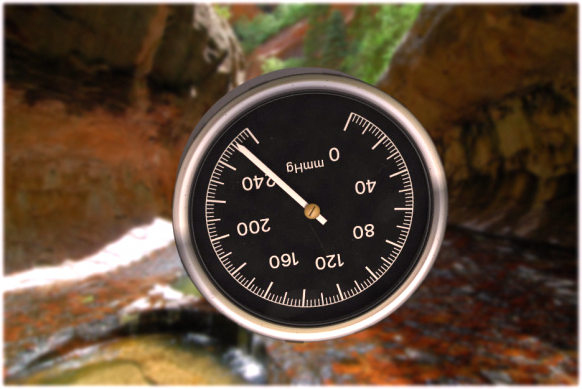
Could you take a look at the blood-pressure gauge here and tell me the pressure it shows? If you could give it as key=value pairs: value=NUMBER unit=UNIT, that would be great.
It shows value=252 unit=mmHg
